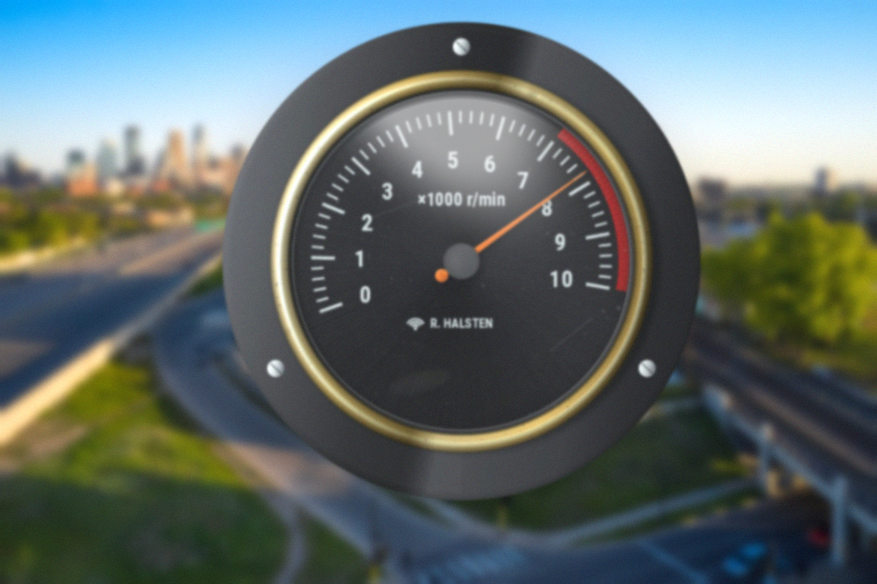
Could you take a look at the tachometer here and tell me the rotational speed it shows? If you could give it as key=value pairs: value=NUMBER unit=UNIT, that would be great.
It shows value=7800 unit=rpm
